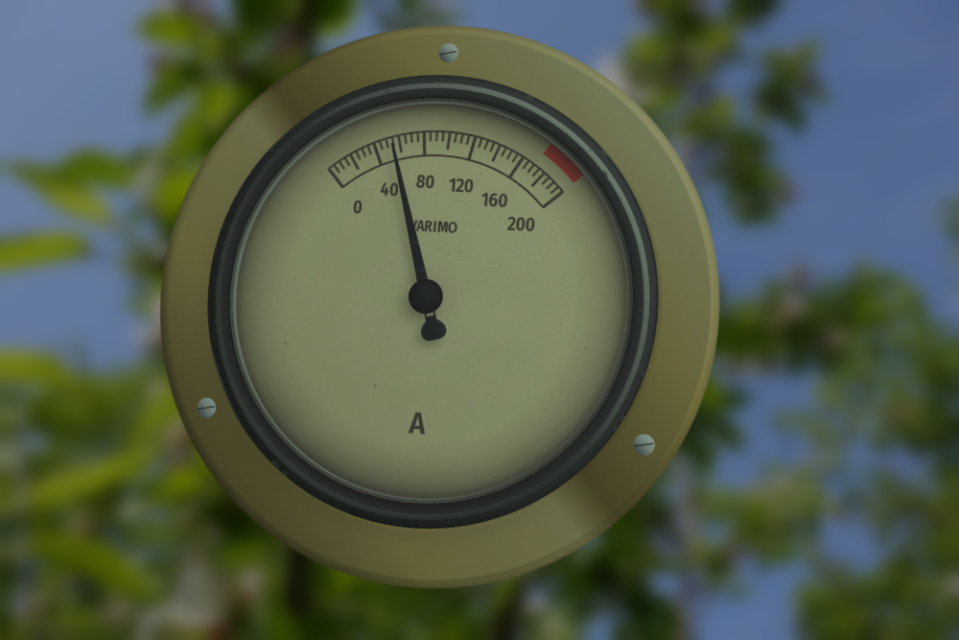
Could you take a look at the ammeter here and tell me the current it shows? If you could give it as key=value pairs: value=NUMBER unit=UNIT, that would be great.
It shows value=55 unit=A
